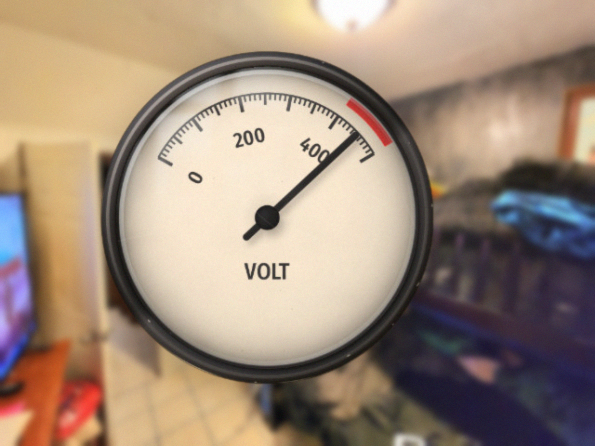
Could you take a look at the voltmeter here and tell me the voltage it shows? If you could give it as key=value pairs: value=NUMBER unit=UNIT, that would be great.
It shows value=450 unit=V
